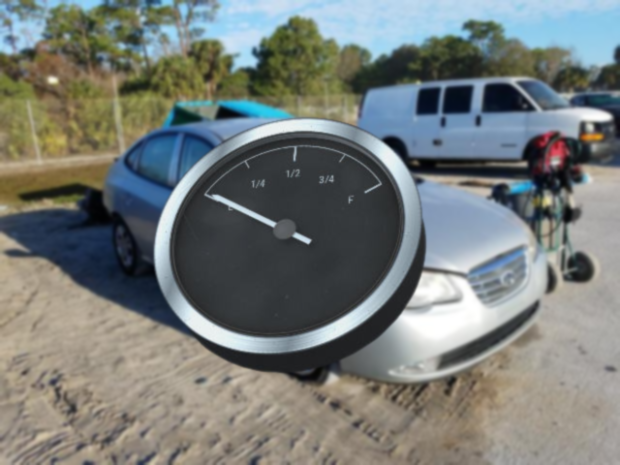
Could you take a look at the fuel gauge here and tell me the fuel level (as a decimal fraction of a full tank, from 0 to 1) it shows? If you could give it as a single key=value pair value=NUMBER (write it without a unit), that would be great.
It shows value=0
